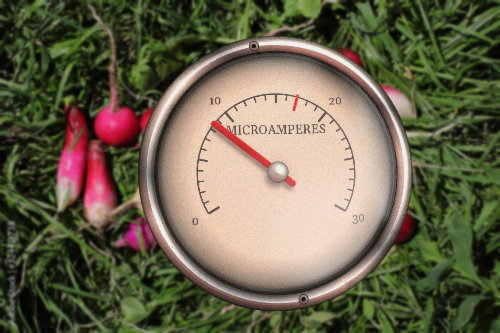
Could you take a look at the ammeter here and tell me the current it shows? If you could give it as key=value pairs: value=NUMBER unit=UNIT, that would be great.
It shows value=8.5 unit=µA
